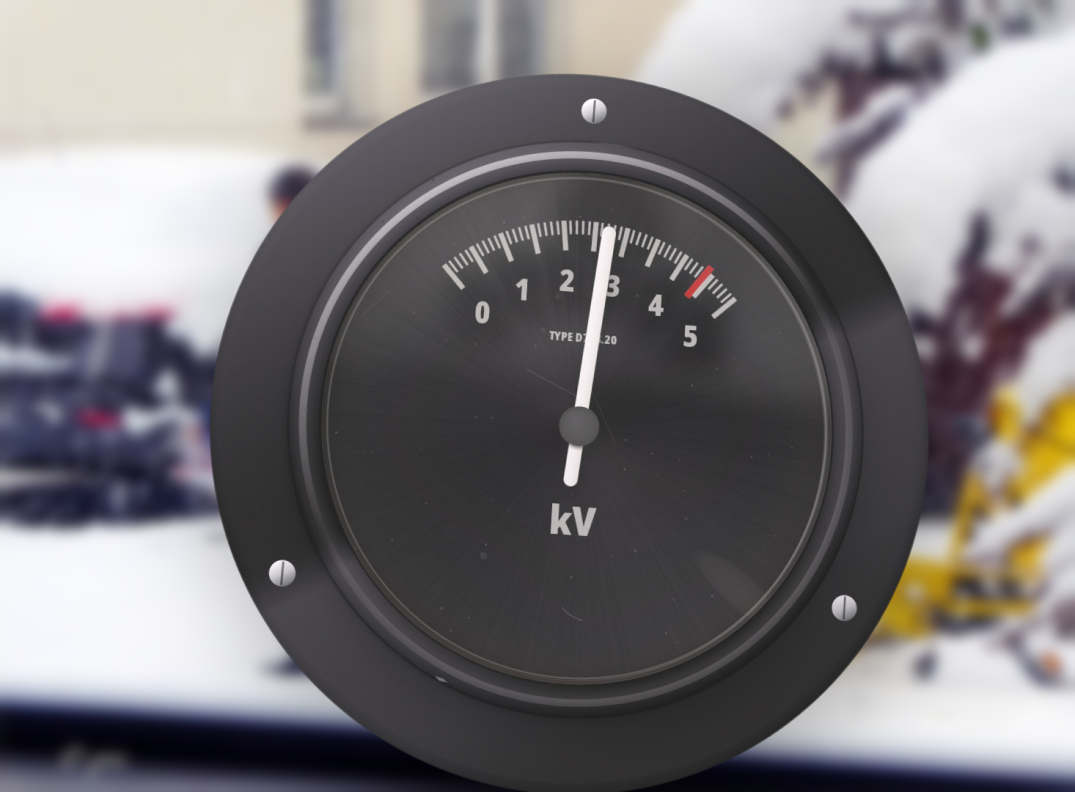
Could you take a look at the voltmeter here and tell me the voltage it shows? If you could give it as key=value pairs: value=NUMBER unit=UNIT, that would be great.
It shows value=2.7 unit=kV
